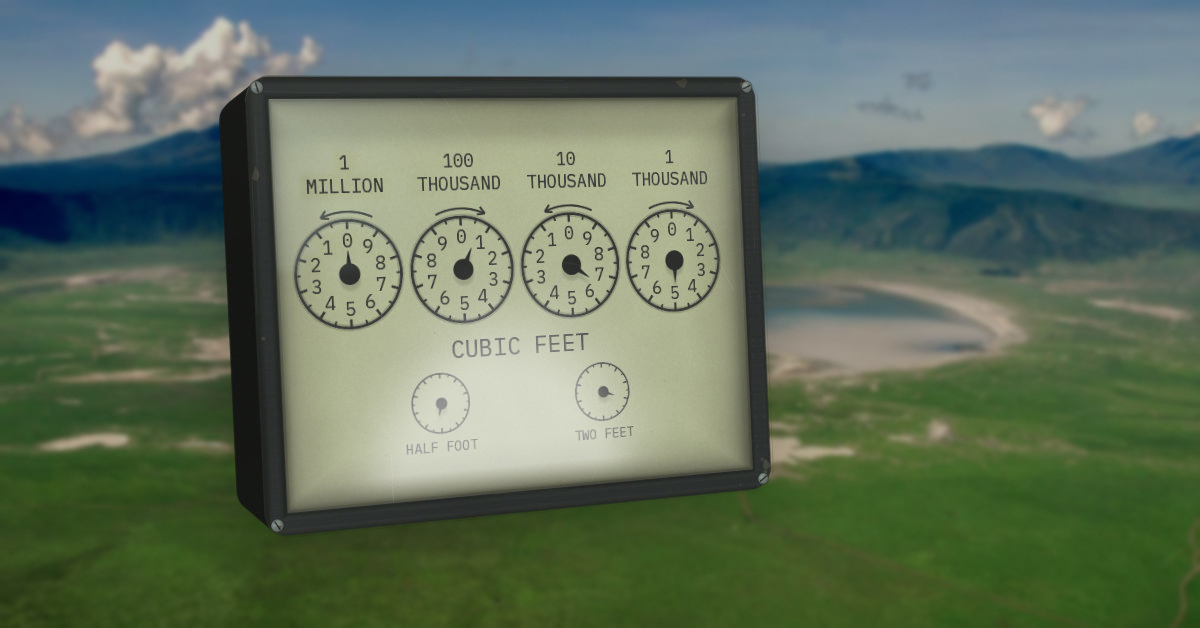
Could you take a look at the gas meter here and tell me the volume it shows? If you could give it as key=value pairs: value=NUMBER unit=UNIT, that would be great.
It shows value=6500 unit=ft³
